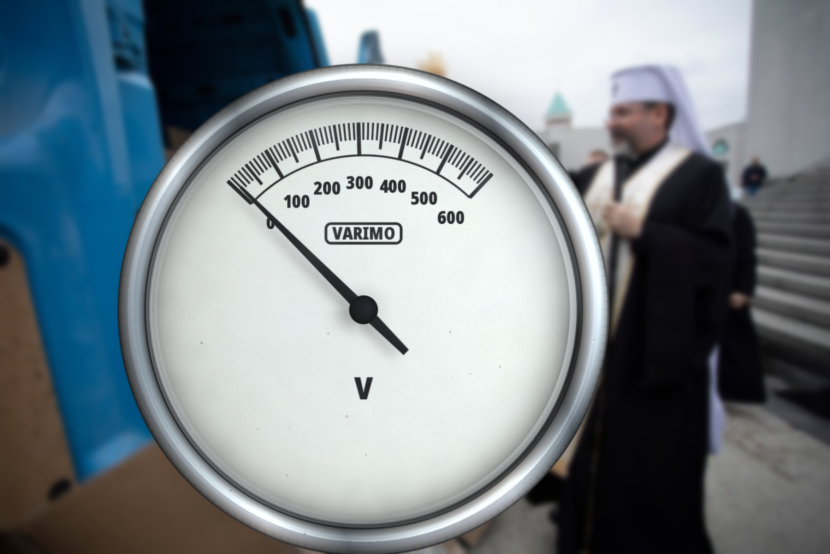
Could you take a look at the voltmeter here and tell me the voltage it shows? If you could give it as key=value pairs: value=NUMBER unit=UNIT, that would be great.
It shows value=10 unit=V
